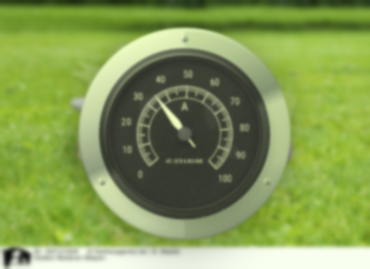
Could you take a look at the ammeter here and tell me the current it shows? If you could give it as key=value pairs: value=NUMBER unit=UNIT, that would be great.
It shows value=35 unit=A
